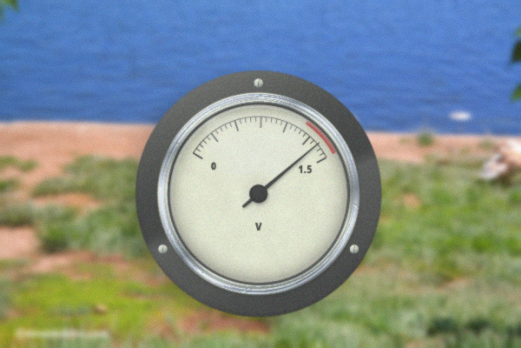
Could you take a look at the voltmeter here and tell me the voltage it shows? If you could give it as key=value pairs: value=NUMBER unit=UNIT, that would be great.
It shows value=1.35 unit=V
